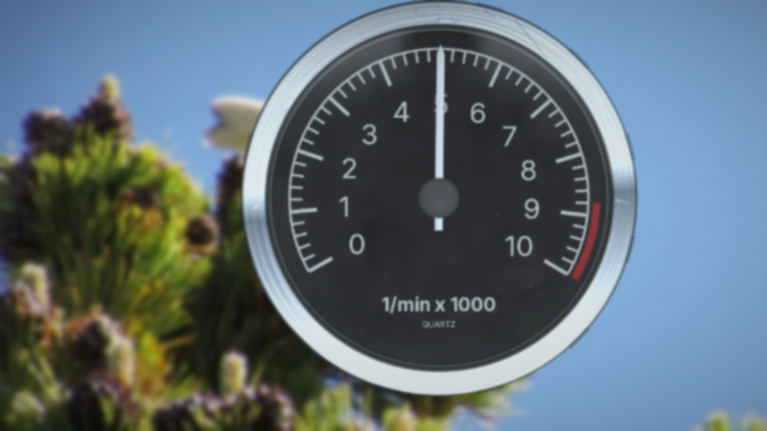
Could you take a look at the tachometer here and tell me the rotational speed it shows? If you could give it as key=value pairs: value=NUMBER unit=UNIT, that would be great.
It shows value=5000 unit=rpm
